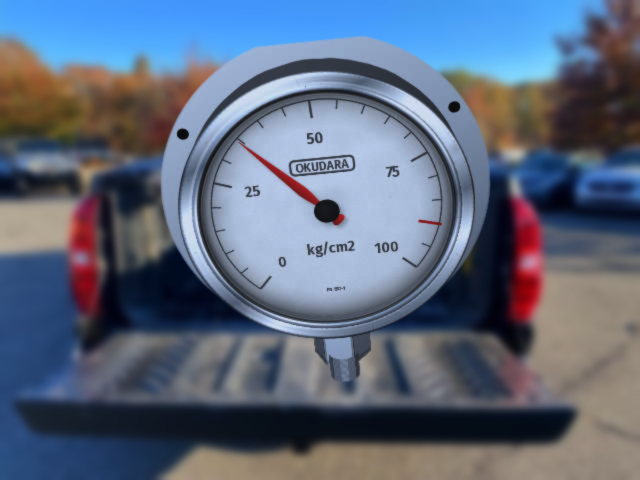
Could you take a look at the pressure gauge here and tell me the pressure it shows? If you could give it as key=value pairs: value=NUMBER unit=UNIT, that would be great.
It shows value=35 unit=kg/cm²
